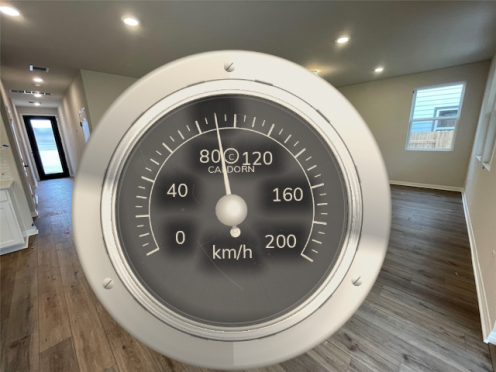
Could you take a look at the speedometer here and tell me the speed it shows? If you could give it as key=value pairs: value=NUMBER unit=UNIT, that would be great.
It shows value=90 unit=km/h
